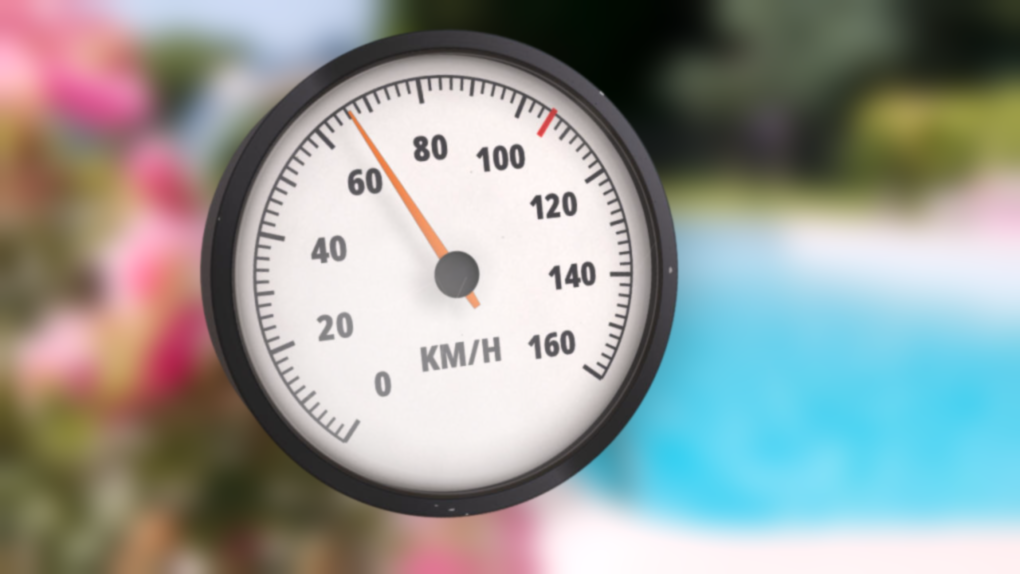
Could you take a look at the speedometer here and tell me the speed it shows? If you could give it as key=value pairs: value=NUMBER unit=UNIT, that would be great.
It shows value=66 unit=km/h
